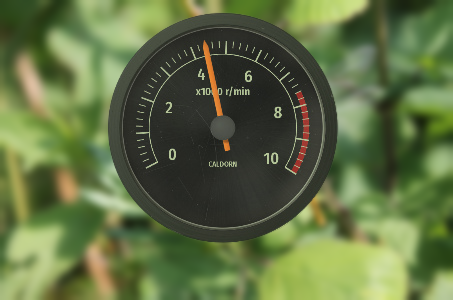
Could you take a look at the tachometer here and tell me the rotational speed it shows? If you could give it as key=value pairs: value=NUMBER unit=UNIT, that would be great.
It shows value=4400 unit=rpm
